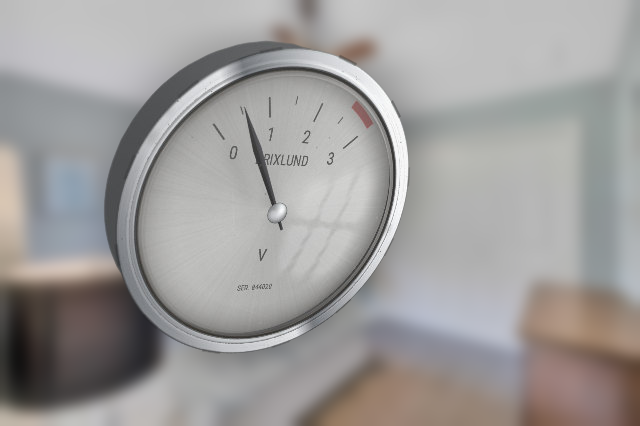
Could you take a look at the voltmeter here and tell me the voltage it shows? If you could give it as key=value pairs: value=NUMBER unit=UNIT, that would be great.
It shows value=0.5 unit=V
